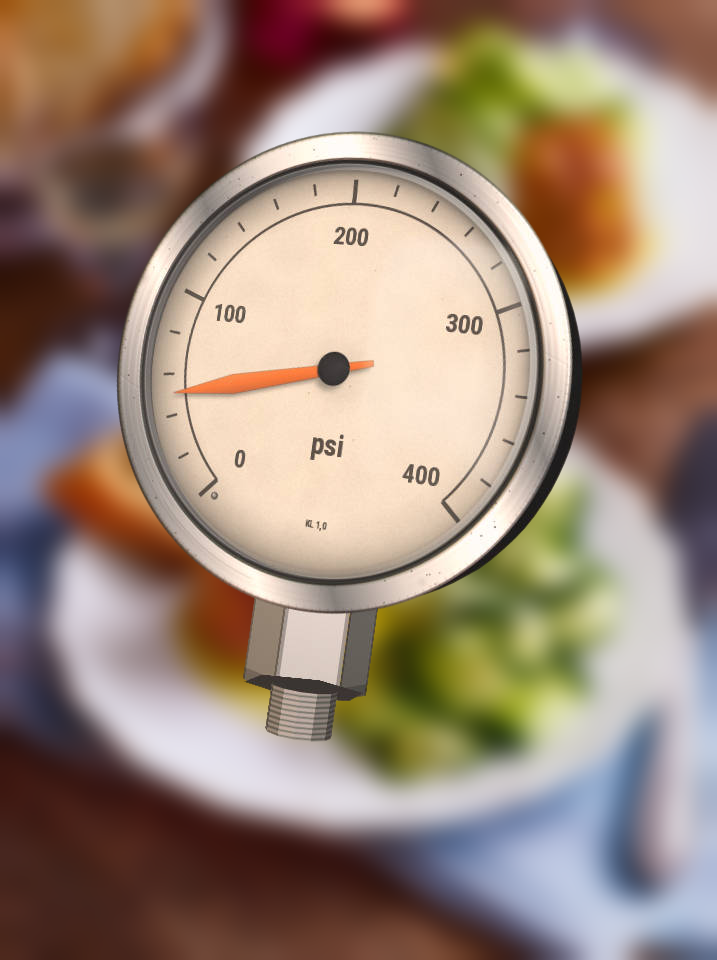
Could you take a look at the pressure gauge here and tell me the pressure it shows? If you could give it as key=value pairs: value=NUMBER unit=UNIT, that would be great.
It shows value=50 unit=psi
